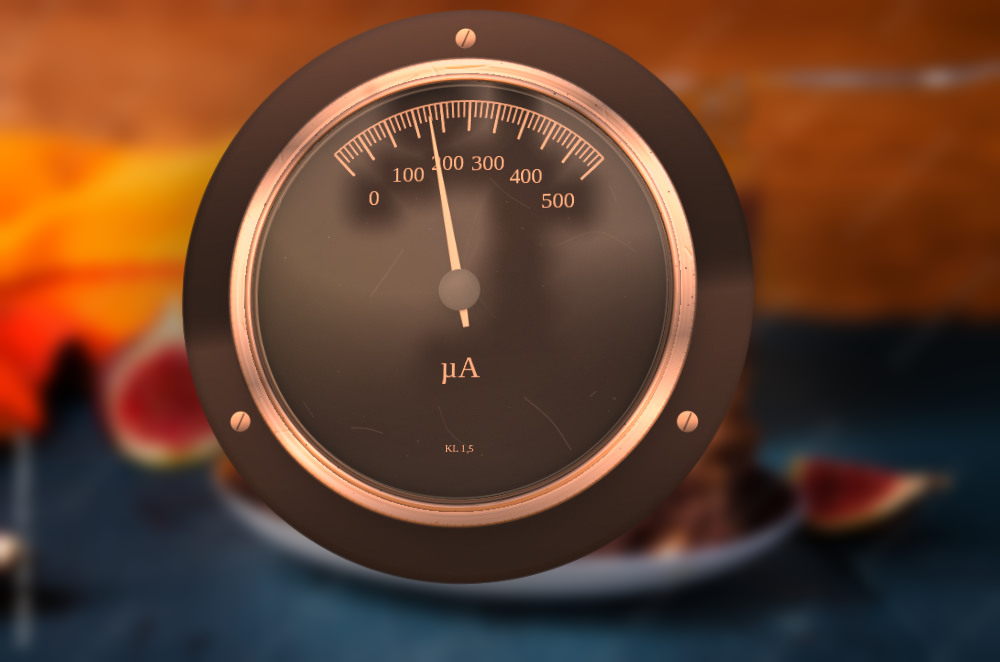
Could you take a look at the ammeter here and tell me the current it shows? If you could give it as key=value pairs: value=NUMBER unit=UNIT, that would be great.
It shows value=180 unit=µA
